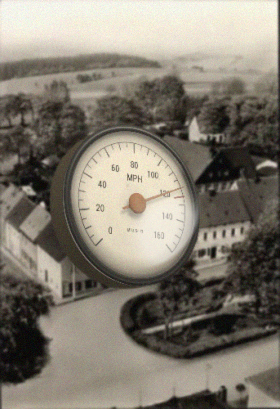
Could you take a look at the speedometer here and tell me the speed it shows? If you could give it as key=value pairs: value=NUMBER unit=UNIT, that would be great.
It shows value=120 unit=mph
